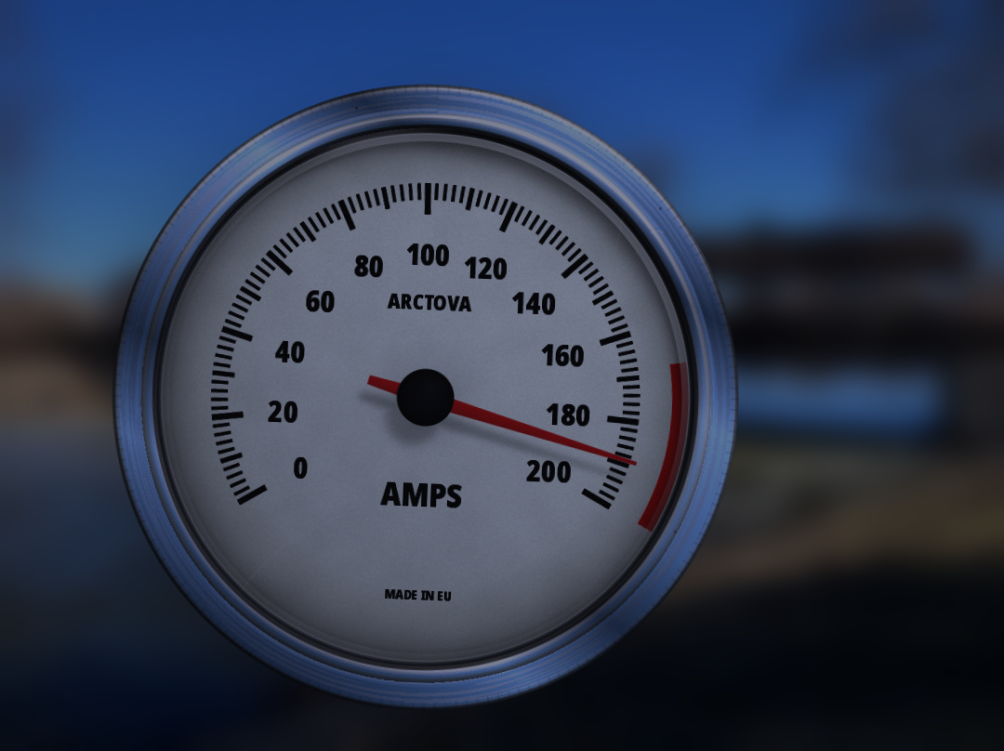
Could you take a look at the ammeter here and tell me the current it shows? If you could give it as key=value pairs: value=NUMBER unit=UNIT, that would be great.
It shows value=189 unit=A
